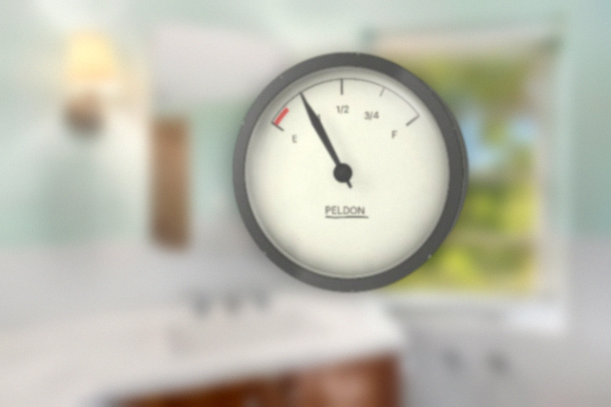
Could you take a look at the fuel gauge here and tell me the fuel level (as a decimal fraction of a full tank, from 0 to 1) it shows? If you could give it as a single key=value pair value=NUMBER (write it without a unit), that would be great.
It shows value=0.25
